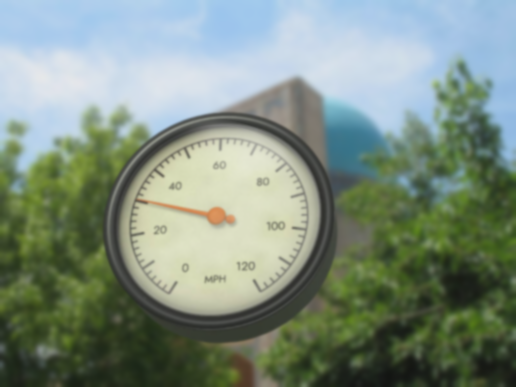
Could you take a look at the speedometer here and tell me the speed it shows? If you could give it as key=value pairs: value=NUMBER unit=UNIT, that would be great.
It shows value=30 unit=mph
